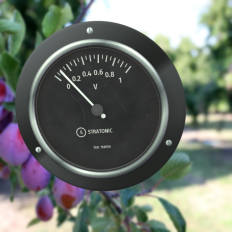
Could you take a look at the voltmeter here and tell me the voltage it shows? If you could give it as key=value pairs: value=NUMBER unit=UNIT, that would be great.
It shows value=0.1 unit=V
